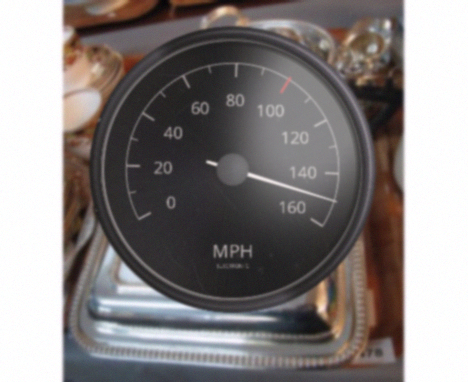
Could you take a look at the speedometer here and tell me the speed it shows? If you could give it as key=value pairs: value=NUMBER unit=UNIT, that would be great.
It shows value=150 unit=mph
